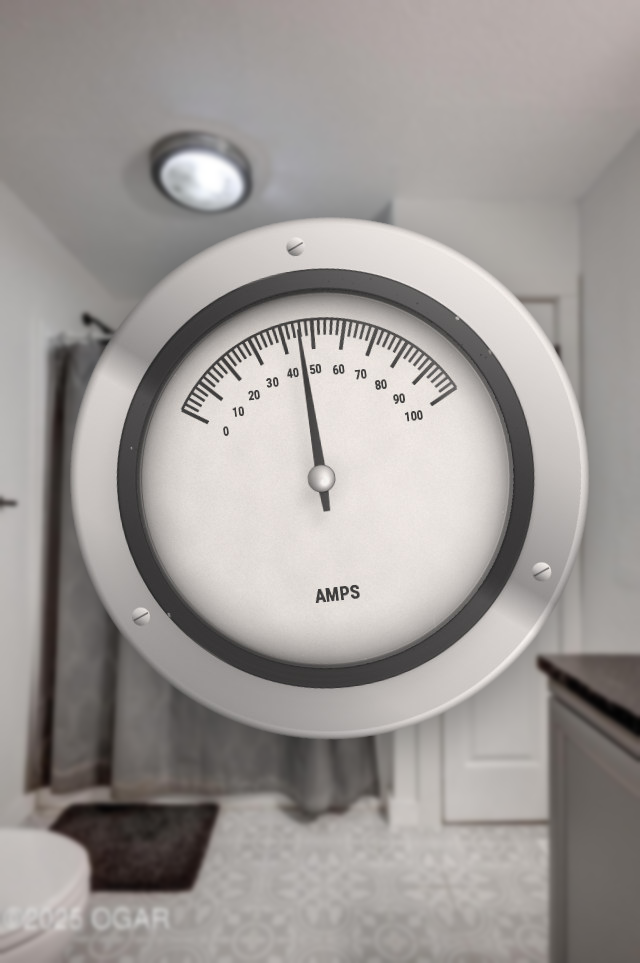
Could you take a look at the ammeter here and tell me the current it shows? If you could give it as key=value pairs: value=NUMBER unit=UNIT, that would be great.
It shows value=46 unit=A
